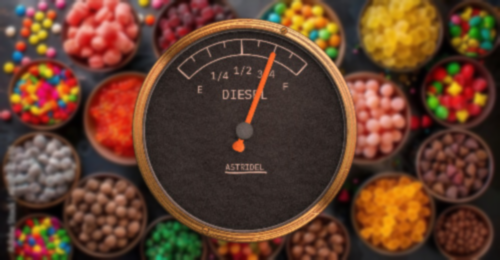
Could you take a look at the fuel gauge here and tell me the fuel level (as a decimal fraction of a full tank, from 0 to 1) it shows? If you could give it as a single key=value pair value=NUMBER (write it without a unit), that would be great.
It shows value=0.75
